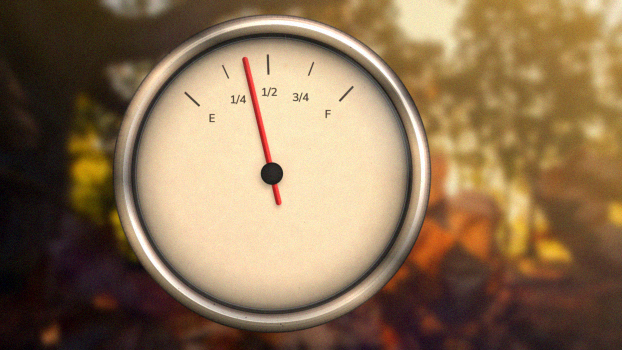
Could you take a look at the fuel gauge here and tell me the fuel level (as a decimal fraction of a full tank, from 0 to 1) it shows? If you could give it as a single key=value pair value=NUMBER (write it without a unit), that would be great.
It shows value=0.375
